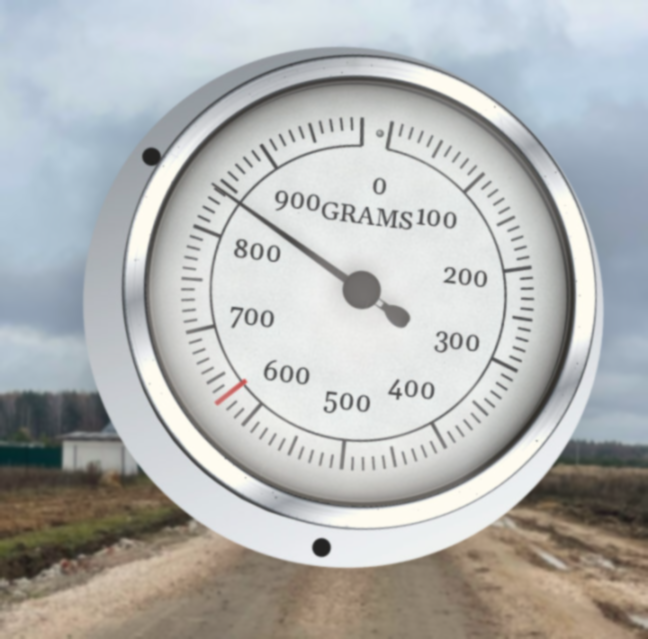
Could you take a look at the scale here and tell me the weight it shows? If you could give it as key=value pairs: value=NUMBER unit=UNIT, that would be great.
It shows value=840 unit=g
